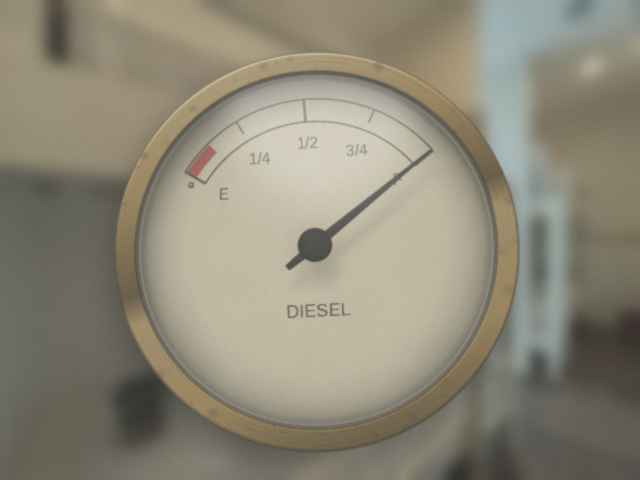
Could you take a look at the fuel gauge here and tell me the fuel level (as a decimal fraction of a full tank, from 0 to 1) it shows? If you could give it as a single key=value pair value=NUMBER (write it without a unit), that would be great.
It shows value=1
